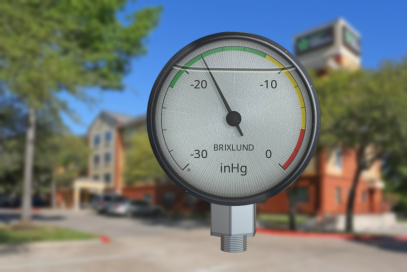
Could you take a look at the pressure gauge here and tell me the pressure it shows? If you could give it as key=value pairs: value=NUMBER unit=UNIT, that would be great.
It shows value=-18 unit=inHg
